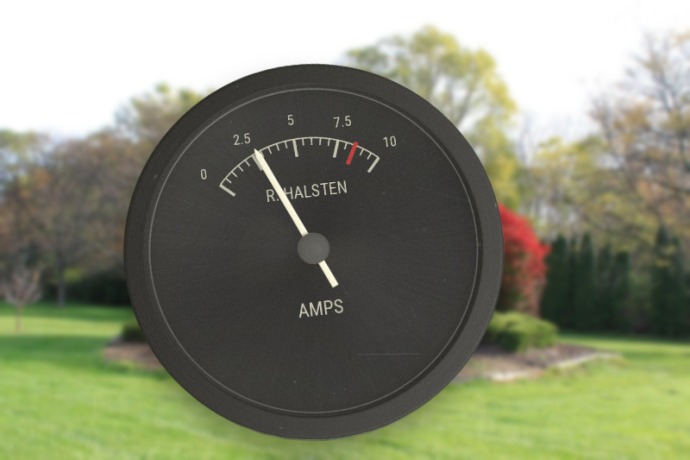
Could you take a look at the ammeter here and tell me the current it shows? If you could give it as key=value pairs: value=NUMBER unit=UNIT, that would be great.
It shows value=2.75 unit=A
